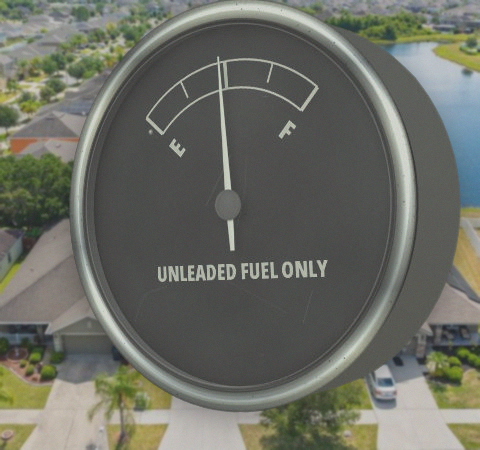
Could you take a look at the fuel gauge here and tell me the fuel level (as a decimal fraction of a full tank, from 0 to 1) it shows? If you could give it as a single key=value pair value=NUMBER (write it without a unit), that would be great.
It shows value=0.5
